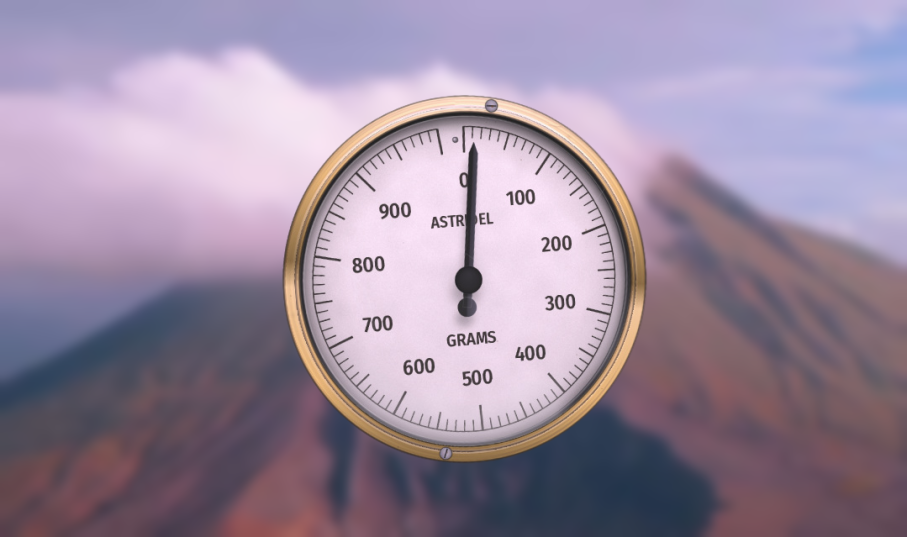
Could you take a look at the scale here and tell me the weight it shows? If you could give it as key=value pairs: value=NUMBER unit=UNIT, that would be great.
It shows value=10 unit=g
